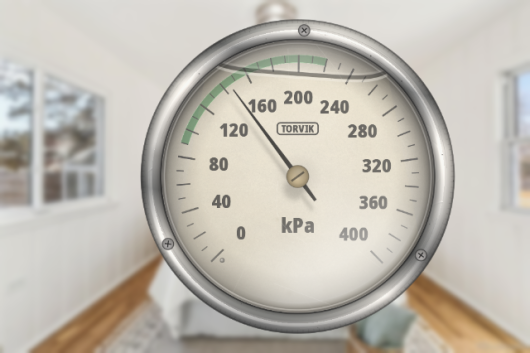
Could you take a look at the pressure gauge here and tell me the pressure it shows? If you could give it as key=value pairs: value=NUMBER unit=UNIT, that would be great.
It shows value=145 unit=kPa
